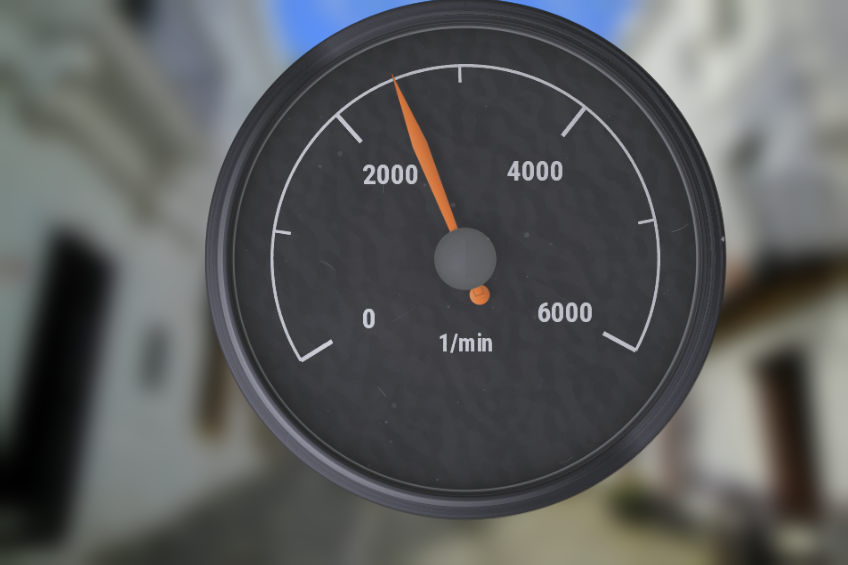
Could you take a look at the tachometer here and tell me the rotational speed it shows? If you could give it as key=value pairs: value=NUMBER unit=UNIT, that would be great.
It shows value=2500 unit=rpm
